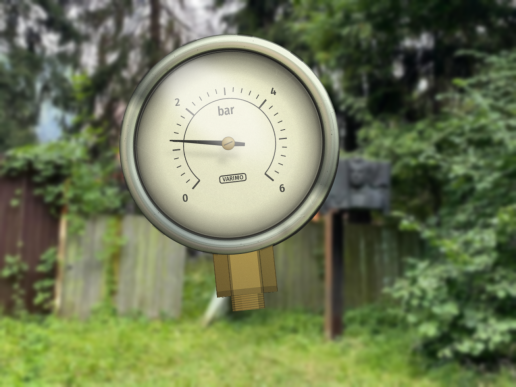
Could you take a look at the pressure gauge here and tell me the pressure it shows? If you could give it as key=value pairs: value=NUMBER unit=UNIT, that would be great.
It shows value=1.2 unit=bar
